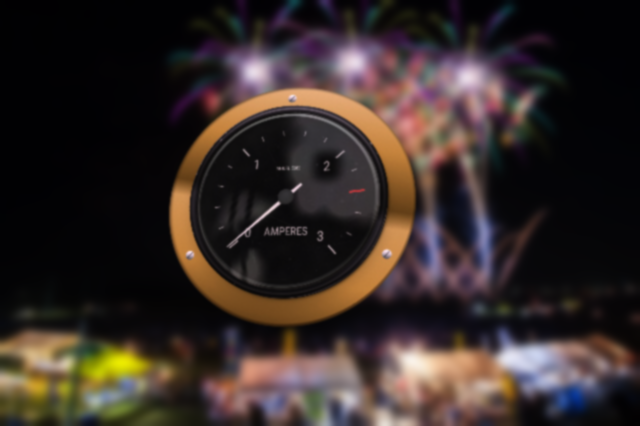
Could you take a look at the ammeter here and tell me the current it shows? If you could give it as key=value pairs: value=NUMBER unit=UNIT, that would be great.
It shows value=0 unit=A
